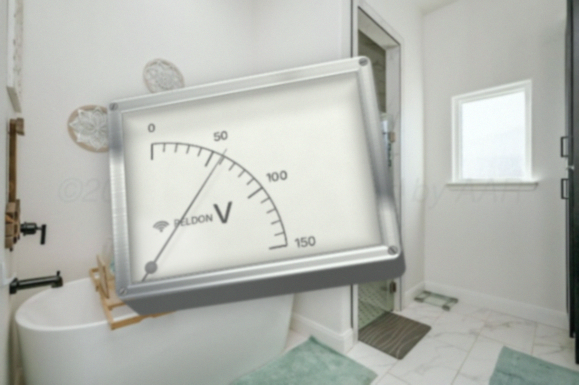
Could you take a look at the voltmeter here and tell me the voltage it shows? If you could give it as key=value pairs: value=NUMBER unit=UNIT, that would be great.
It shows value=60 unit=V
